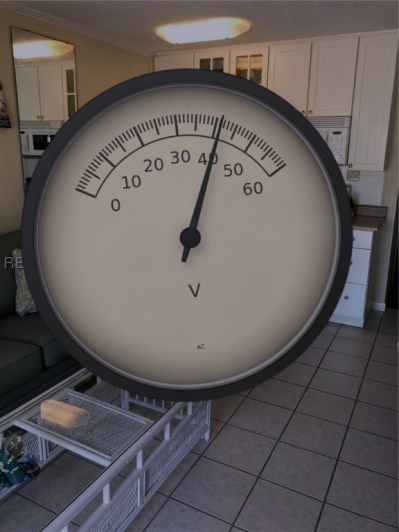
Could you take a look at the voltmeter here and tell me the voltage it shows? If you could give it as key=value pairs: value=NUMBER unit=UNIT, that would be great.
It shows value=41 unit=V
